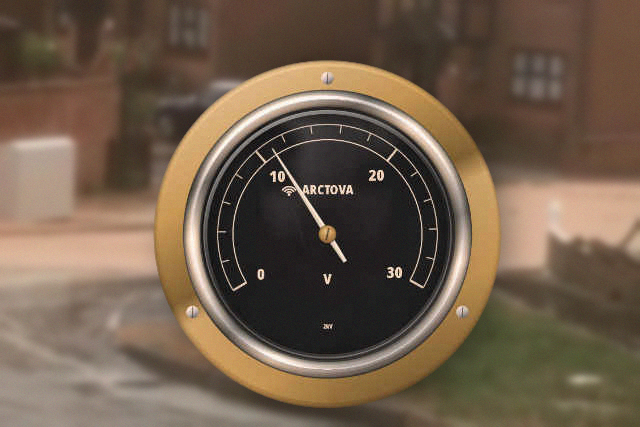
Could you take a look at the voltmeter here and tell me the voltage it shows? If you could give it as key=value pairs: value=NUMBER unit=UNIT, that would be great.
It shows value=11 unit=V
